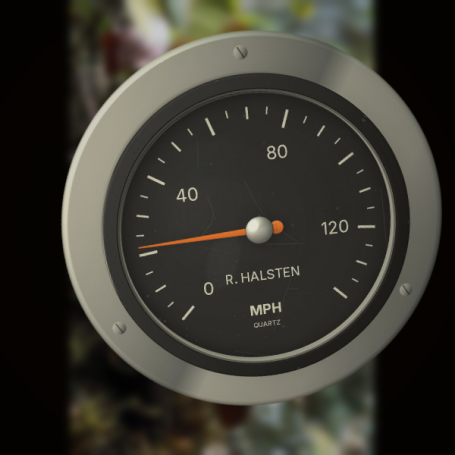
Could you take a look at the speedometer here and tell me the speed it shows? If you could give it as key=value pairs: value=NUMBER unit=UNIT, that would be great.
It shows value=22.5 unit=mph
